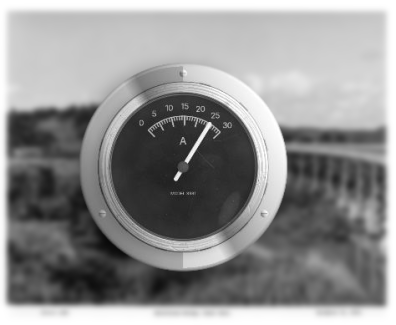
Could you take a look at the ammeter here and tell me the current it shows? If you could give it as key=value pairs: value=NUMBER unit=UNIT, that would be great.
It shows value=25 unit=A
